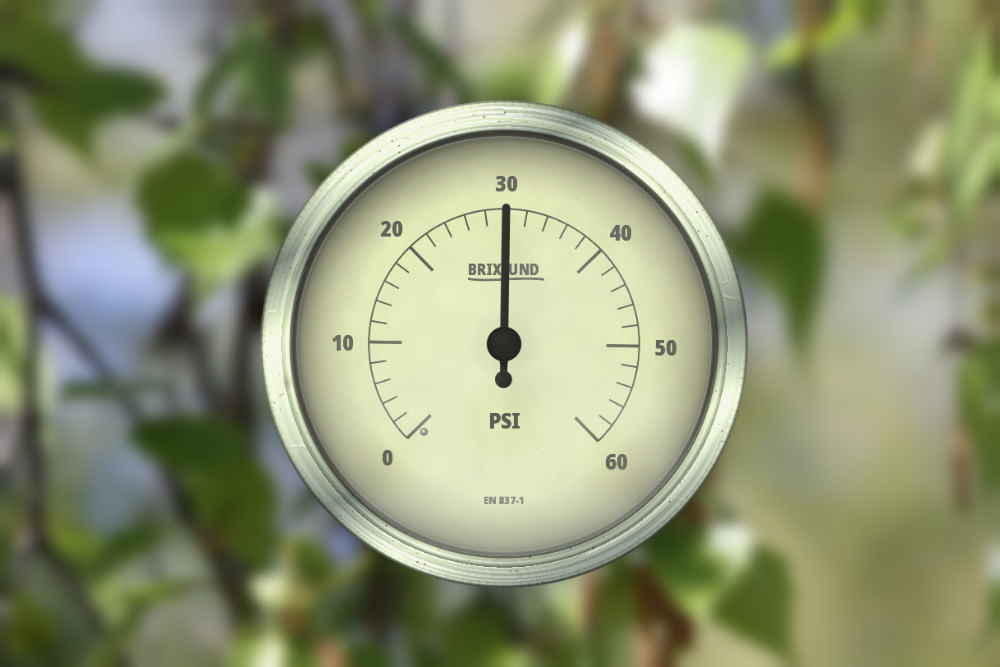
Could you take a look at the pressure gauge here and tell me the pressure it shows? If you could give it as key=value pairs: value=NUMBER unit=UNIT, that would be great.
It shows value=30 unit=psi
